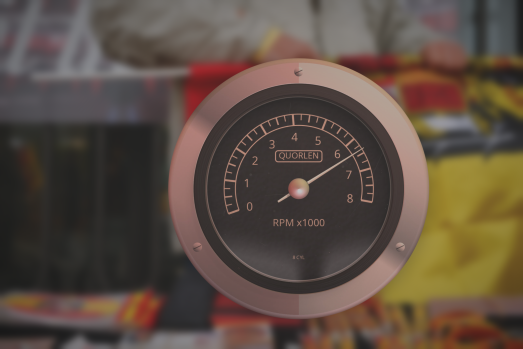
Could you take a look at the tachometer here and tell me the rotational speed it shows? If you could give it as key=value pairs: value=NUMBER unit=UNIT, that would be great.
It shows value=6375 unit=rpm
